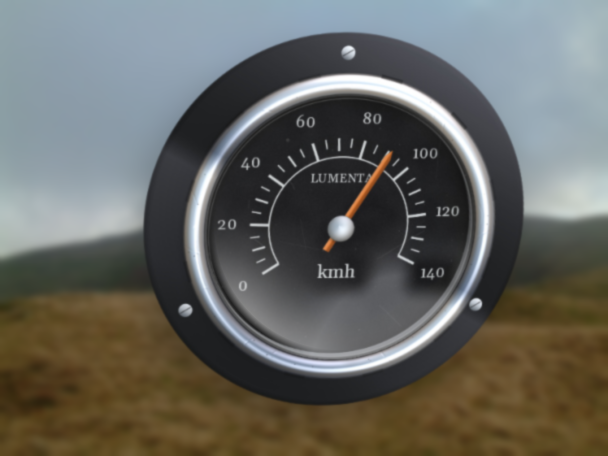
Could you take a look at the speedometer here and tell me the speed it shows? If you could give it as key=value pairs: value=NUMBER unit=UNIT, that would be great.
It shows value=90 unit=km/h
